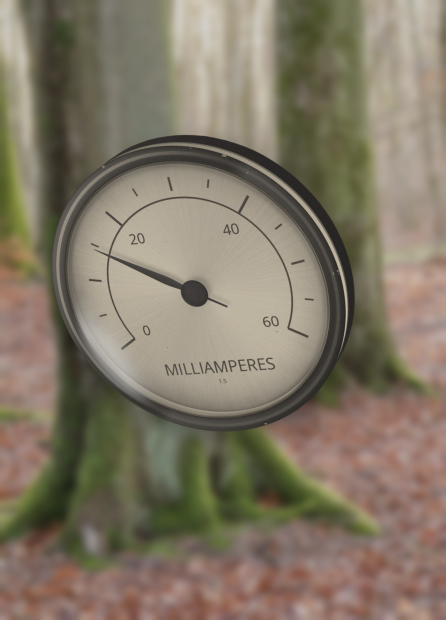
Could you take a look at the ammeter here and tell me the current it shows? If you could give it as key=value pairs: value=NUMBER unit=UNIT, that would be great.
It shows value=15 unit=mA
